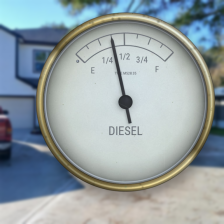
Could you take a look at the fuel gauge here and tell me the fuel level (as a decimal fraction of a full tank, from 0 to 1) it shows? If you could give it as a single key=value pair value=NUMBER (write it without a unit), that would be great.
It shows value=0.375
